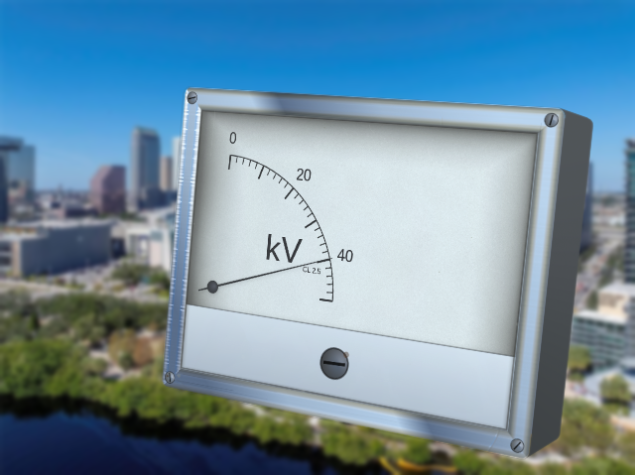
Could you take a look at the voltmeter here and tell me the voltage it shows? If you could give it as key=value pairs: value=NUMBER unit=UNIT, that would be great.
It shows value=40 unit=kV
